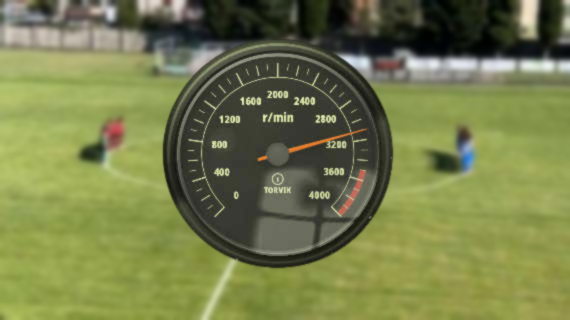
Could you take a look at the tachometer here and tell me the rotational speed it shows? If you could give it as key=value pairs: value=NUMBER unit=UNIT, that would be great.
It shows value=3100 unit=rpm
